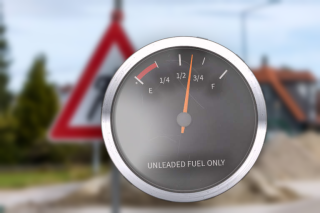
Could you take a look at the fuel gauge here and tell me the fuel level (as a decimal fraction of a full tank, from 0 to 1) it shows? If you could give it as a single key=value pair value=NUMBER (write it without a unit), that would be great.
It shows value=0.625
